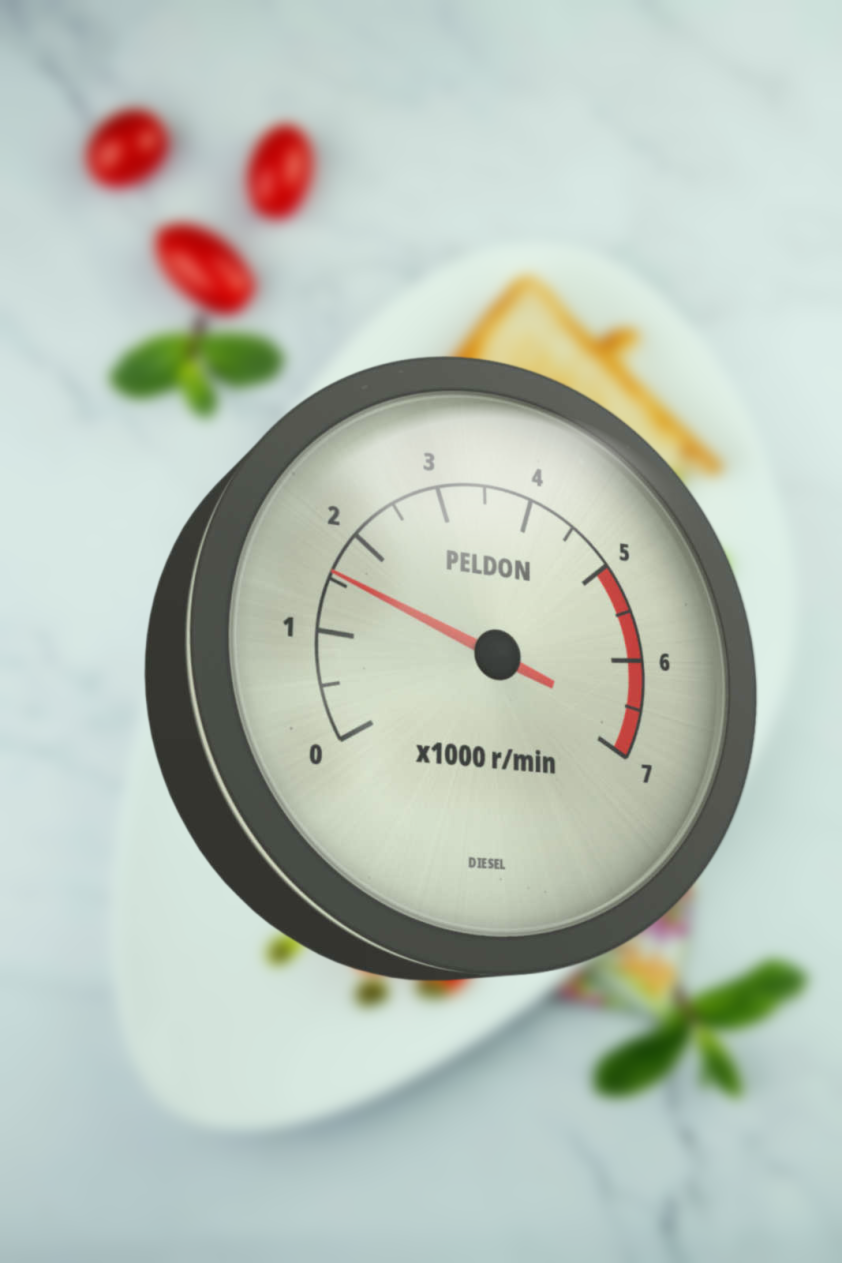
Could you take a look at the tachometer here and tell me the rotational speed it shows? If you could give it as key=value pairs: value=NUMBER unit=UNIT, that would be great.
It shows value=1500 unit=rpm
